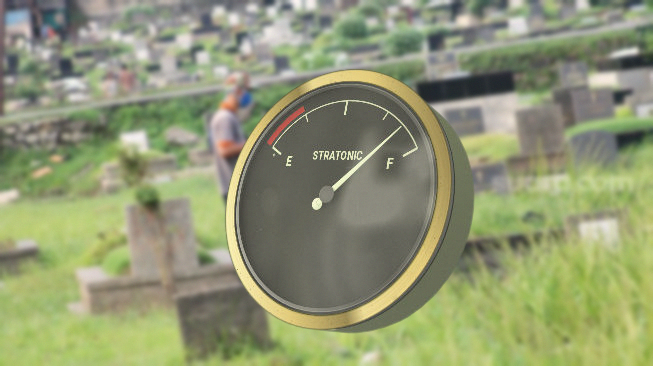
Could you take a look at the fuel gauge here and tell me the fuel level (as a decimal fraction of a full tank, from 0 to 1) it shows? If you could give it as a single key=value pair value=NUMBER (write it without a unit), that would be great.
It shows value=0.875
